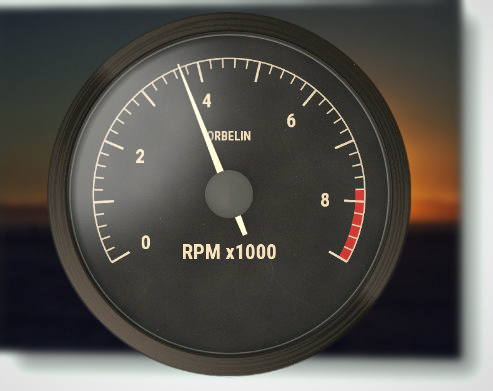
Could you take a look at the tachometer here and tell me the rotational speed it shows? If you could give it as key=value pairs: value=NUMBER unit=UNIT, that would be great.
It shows value=3700 unit=rpm
